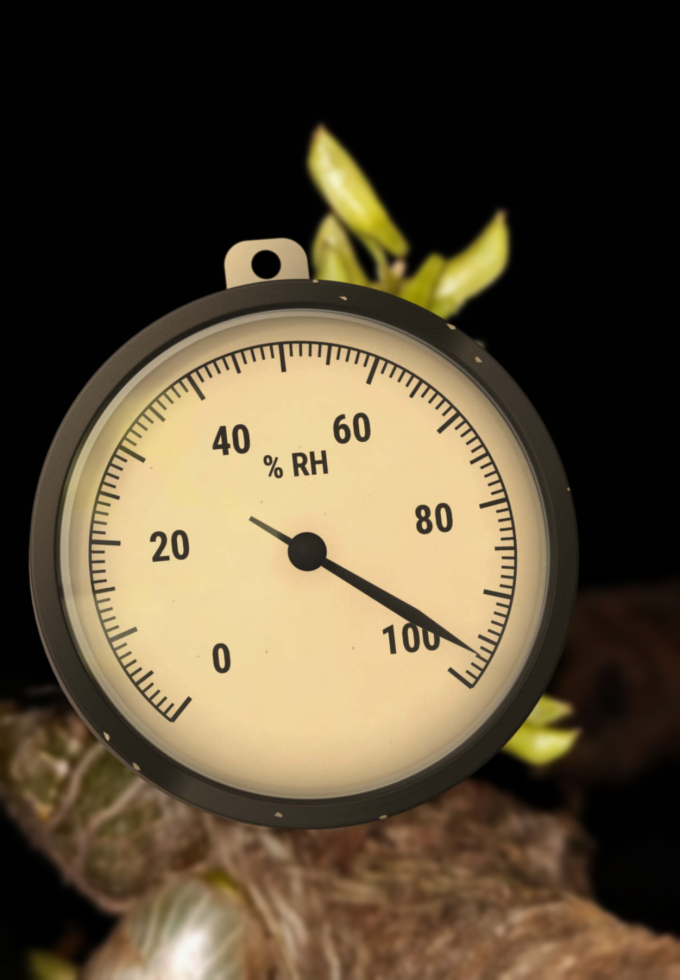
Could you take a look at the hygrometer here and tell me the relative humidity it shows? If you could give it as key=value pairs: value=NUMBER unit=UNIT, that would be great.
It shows value=97 unit=%
